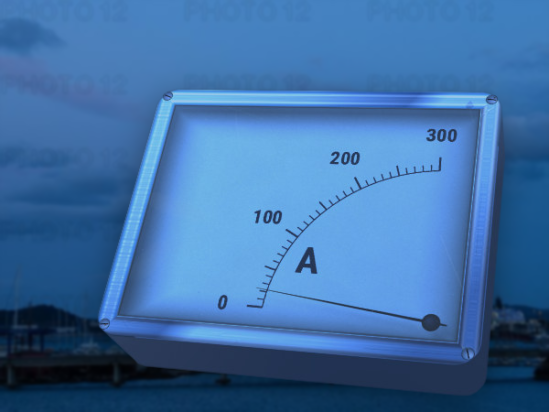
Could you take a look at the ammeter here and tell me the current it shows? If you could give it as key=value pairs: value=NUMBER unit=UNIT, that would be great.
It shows value=20 unit=A
